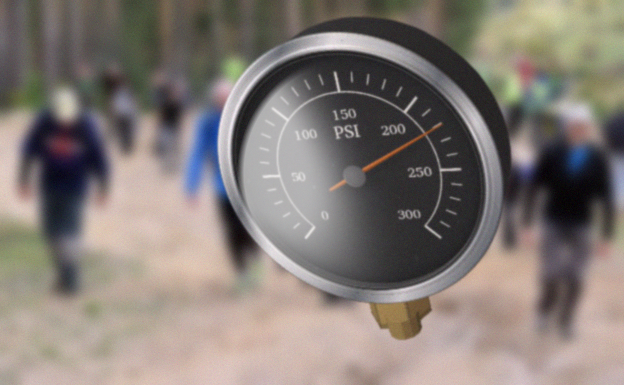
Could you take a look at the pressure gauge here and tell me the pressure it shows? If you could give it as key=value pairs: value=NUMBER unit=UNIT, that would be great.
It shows value=220 unit=psi
